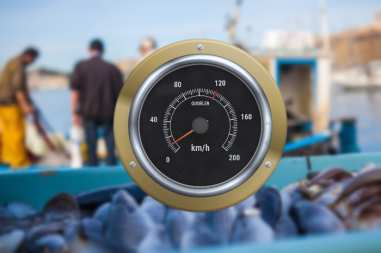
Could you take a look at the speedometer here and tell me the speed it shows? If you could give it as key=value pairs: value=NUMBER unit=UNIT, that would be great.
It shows value=10 unit=km/h
